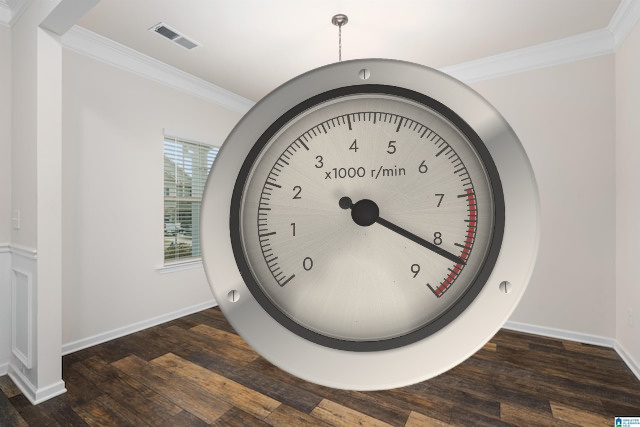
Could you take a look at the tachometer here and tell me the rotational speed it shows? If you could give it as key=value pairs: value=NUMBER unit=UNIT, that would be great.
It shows value=8300 unit=rpm
